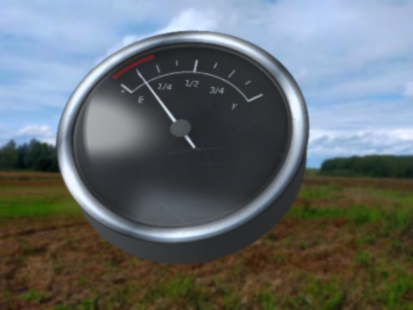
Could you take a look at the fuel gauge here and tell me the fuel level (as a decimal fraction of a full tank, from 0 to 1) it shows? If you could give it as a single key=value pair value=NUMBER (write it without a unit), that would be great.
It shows value=0.125
